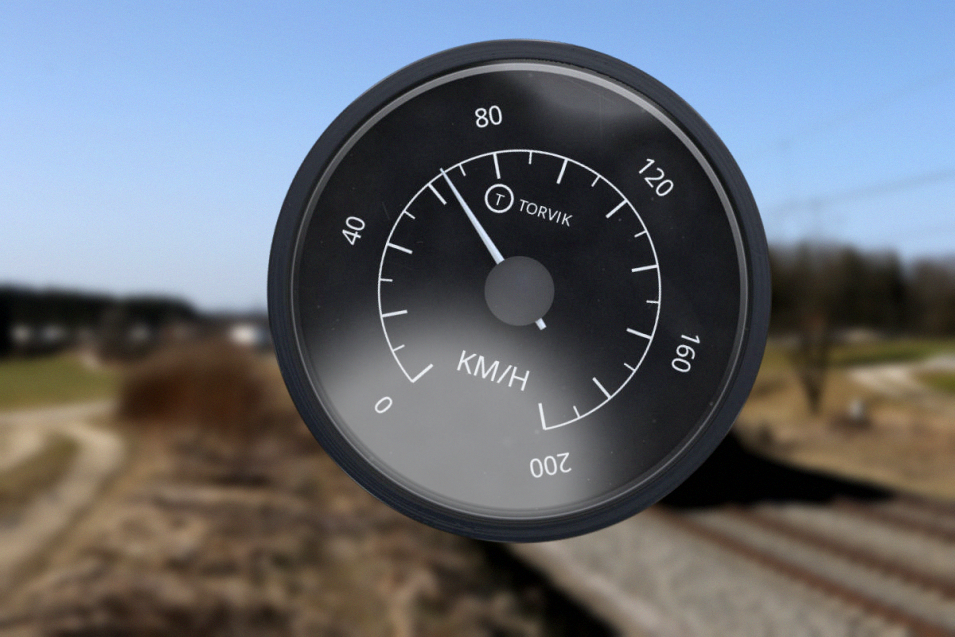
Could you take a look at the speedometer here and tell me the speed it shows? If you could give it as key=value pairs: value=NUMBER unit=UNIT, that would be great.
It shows value=65 unit=km/h
